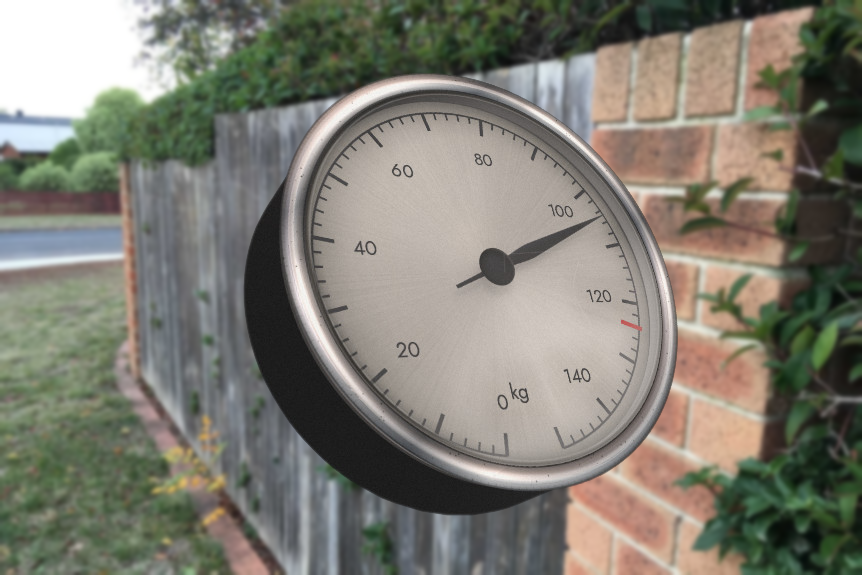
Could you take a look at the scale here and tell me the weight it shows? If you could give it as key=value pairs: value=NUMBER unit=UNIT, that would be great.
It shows value=105 unit=kg
